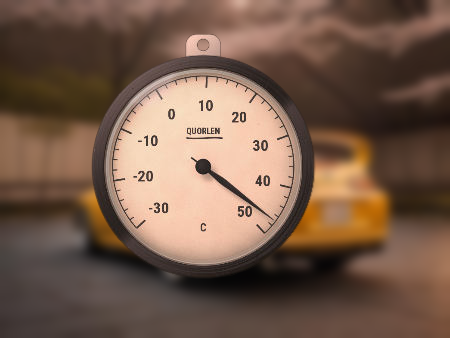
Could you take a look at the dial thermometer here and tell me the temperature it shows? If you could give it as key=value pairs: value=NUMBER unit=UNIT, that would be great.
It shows value=47 unit=°C
